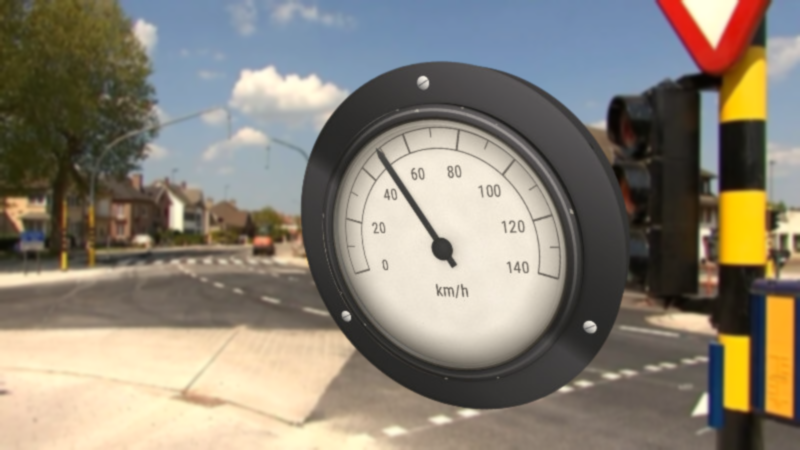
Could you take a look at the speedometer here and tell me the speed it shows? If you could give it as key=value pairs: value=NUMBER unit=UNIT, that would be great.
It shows value=50 unit=km/h
